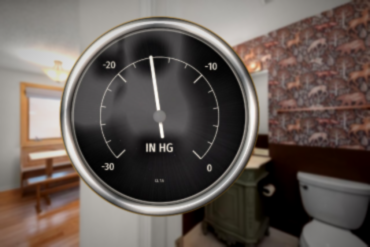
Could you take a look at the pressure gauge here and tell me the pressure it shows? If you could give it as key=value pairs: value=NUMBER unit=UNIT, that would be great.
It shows value=-16 unit=inHg
